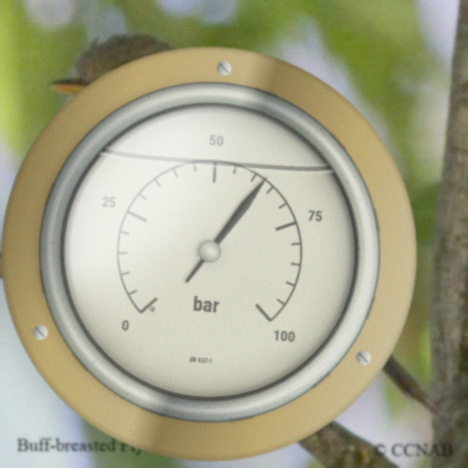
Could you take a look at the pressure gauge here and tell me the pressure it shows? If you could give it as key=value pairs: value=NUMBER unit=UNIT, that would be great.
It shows value=62.5 unit=bar
